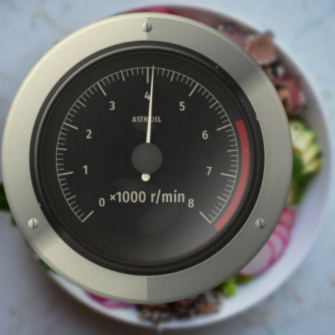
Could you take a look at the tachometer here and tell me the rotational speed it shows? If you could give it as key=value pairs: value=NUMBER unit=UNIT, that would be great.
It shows value=4100 unit=rpm
